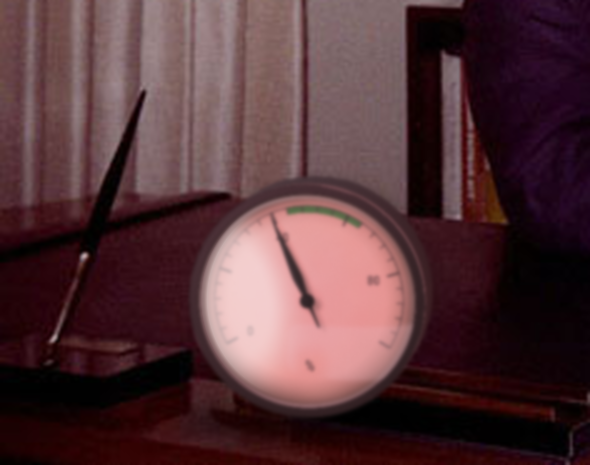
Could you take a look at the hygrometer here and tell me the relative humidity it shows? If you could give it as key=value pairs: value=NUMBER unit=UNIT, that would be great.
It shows value=40 unit=%
